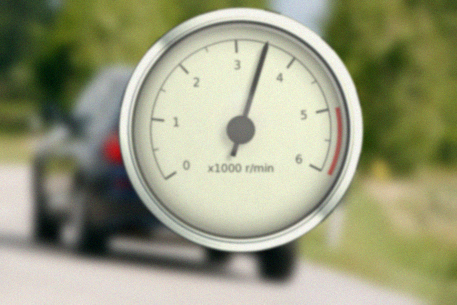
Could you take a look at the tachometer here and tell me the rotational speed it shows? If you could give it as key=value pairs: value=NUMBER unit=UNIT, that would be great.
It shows value=3500 unit=rpm
